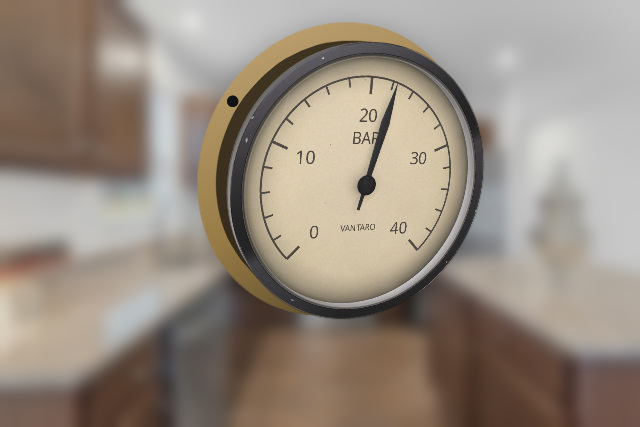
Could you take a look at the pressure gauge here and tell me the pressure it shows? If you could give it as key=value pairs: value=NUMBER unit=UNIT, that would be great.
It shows value=22 unit=bar
